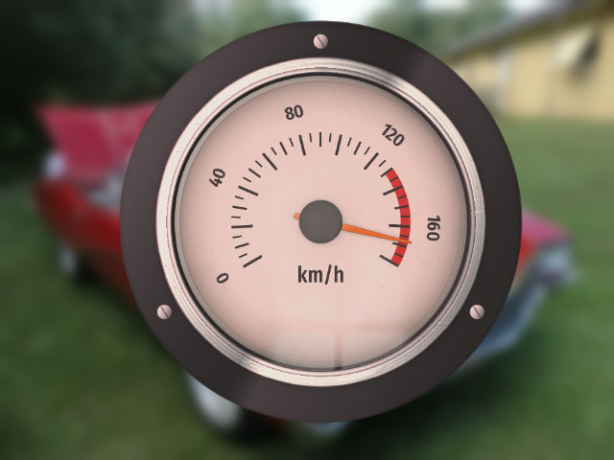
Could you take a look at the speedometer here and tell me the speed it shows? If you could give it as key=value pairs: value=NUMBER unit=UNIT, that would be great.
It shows value=167.5 unit=km/h
